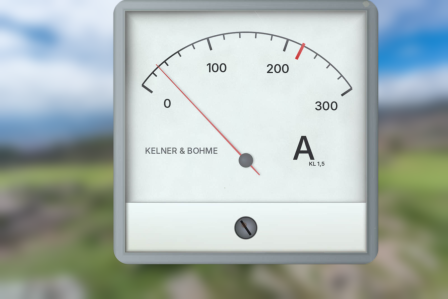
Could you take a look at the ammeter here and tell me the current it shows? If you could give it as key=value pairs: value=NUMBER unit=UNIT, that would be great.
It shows value=30 unit=A
